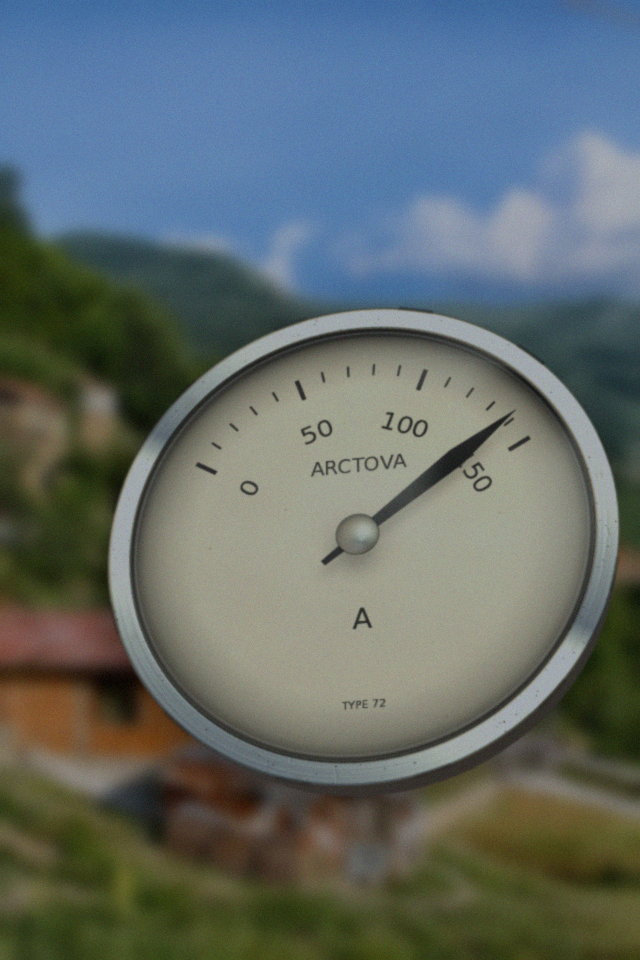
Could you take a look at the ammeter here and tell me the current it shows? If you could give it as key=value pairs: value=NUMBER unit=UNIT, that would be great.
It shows value=140 unit=A
